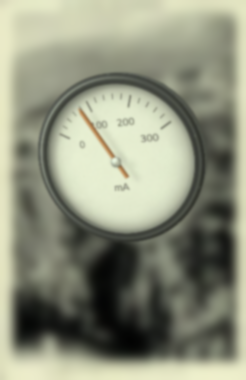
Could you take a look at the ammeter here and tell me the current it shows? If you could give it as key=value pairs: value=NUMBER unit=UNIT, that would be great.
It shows value=80 unit=mA
